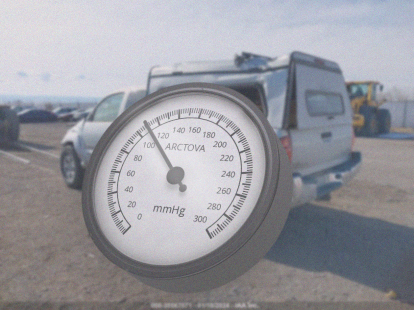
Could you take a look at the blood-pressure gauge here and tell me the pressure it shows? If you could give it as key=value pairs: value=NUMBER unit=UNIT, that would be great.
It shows value=110 unit=mmHg
